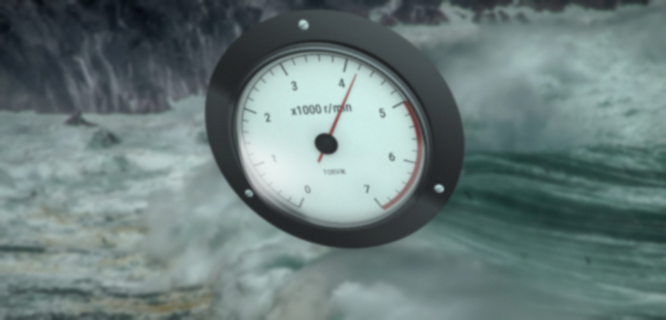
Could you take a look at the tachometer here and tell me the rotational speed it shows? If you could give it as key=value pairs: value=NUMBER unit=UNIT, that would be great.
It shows value=4200 unit=rpm
